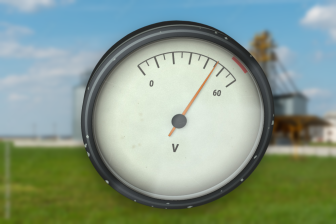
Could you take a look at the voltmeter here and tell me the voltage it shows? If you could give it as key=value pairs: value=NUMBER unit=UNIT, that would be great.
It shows value=45 unit=V
